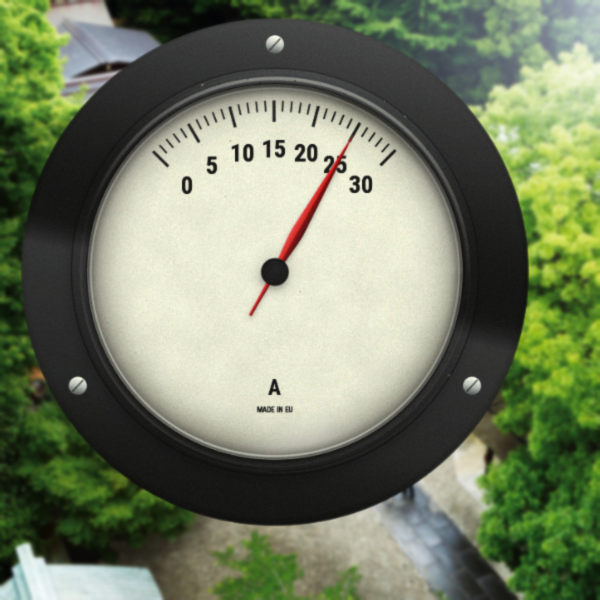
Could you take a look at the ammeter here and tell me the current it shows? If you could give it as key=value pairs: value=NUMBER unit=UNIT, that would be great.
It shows value=25 unit=A
